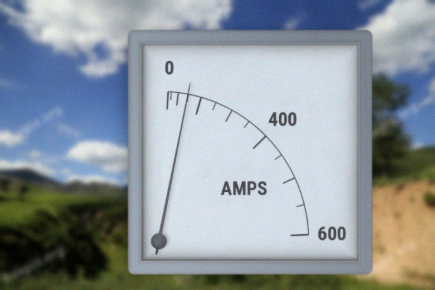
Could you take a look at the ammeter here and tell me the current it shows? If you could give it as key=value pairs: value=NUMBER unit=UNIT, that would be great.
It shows value=150 unit=A
